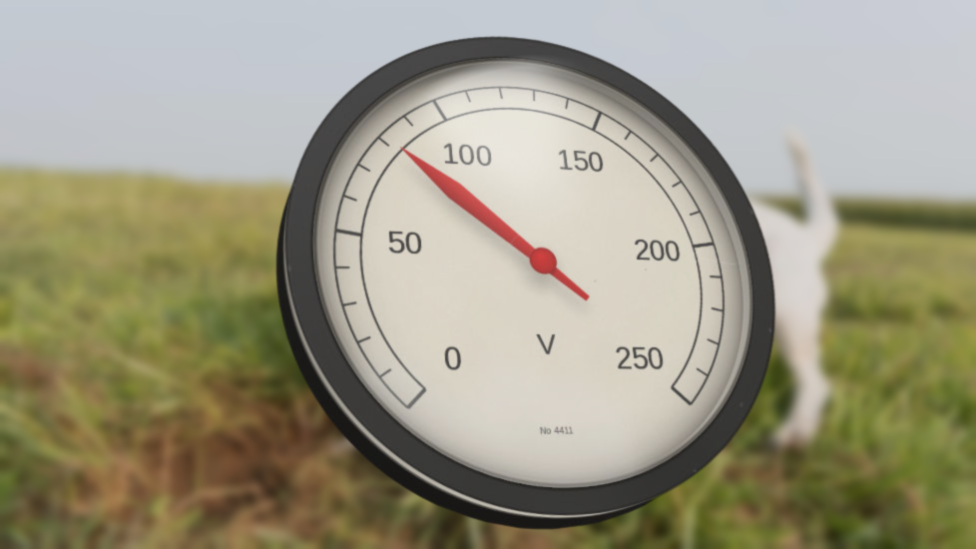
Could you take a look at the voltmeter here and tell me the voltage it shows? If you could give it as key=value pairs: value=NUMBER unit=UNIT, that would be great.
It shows value=80 unit=V
